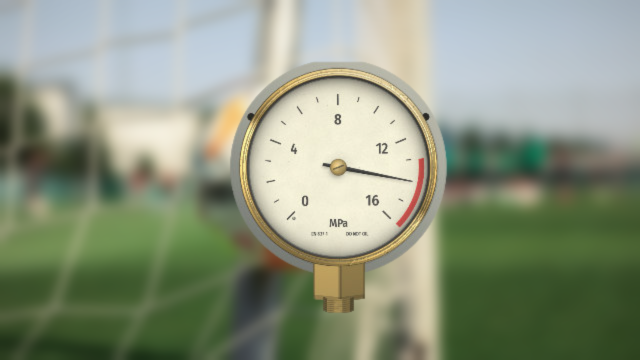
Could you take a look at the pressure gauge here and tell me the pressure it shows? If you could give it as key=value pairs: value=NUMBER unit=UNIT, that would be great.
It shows value=14 unit=MPa
